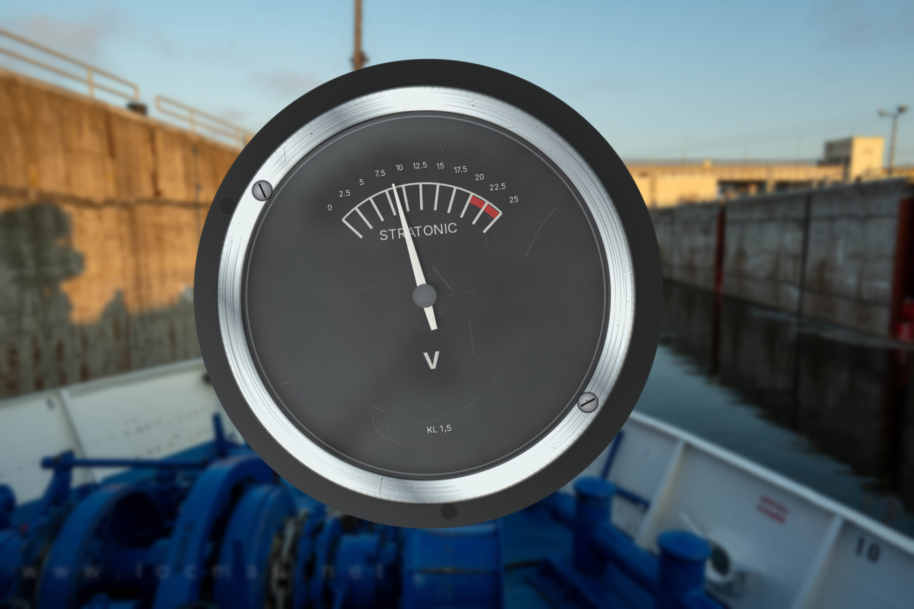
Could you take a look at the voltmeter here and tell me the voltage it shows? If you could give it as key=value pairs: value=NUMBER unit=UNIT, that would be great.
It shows value=8.75 unit=V
